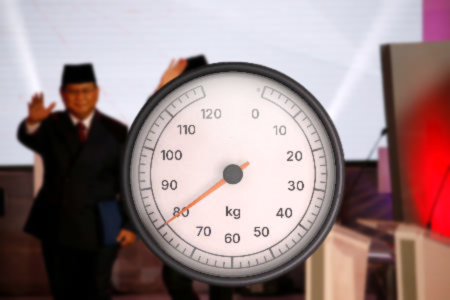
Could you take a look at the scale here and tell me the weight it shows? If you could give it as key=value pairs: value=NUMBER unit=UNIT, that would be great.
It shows value=80 unit=kg
